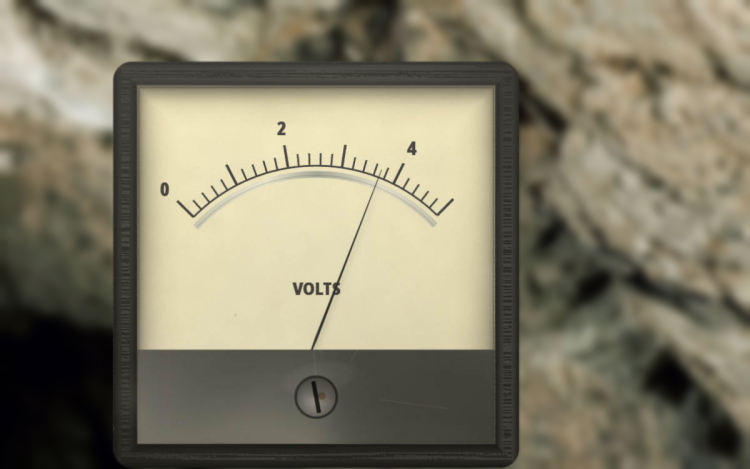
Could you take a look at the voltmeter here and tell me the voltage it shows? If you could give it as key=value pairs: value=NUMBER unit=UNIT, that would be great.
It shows value=3.7 unit=V
